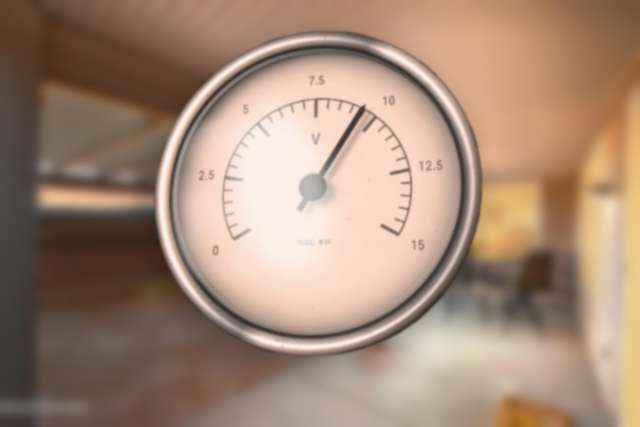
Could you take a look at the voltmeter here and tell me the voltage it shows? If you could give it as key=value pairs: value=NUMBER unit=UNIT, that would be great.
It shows value=9.5 unit=V
